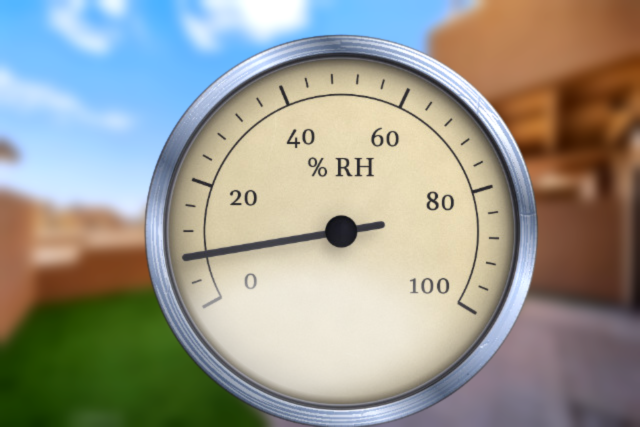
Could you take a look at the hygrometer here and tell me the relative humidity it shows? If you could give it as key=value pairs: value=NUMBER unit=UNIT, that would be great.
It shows value=8 unit=%
